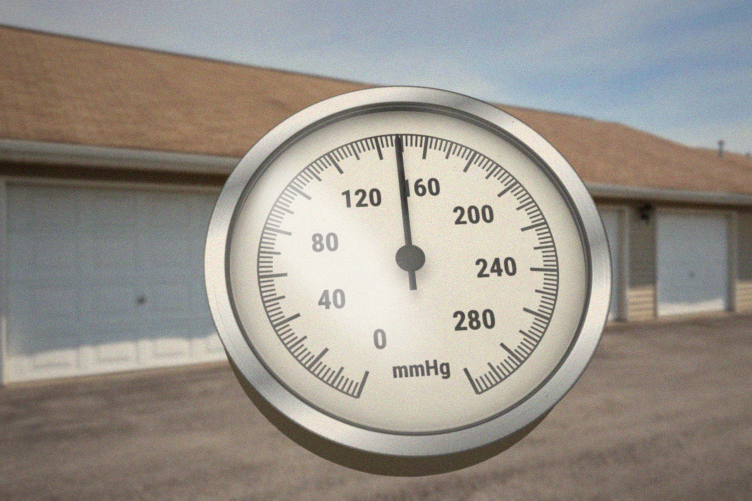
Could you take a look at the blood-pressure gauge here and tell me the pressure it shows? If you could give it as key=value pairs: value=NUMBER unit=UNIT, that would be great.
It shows value=148 unit=mmHg
